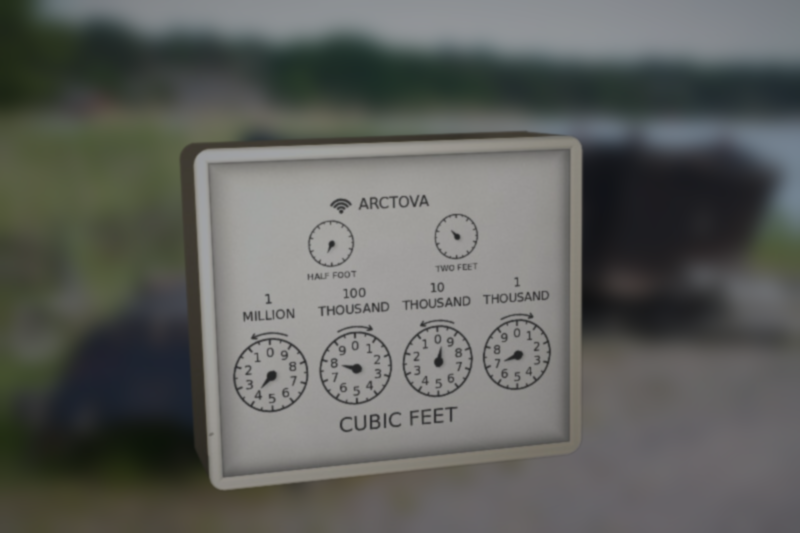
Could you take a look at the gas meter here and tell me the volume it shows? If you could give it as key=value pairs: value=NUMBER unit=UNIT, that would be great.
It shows value=379700 unit=ft³
